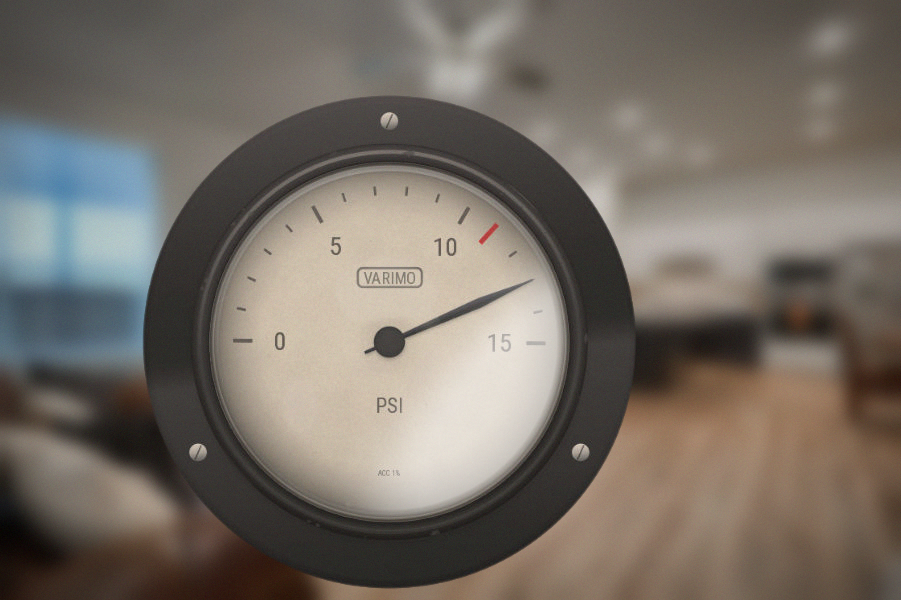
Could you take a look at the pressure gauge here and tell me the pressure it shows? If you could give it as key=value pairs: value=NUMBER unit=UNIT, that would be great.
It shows value=13 unit=psi
